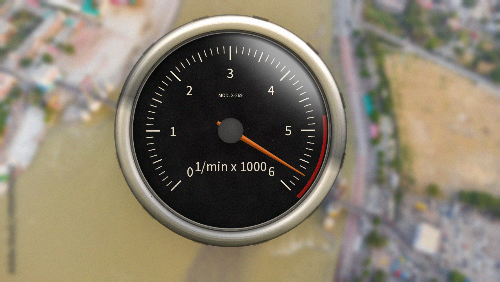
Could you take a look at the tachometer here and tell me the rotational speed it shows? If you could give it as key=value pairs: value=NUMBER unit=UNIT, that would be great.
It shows value=5700 unit=rpm
